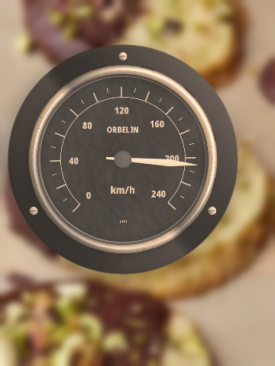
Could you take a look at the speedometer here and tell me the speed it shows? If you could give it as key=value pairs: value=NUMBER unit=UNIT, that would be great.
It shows value=205 unit=km/h
